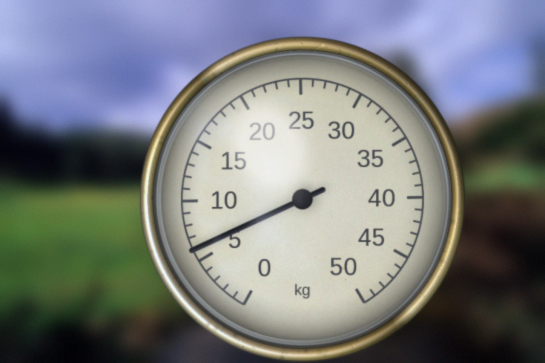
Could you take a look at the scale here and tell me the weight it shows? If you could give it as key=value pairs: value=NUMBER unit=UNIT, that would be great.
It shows value=6 unit=kg
